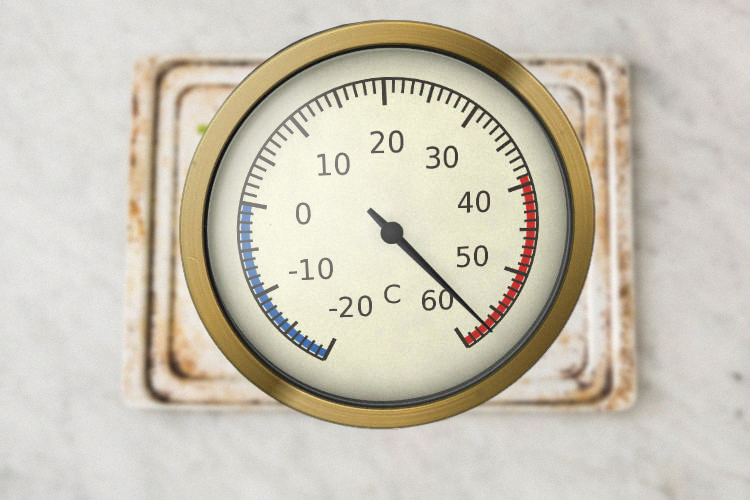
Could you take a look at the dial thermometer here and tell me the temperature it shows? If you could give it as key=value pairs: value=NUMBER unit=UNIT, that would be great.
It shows value=57 unit=°C
